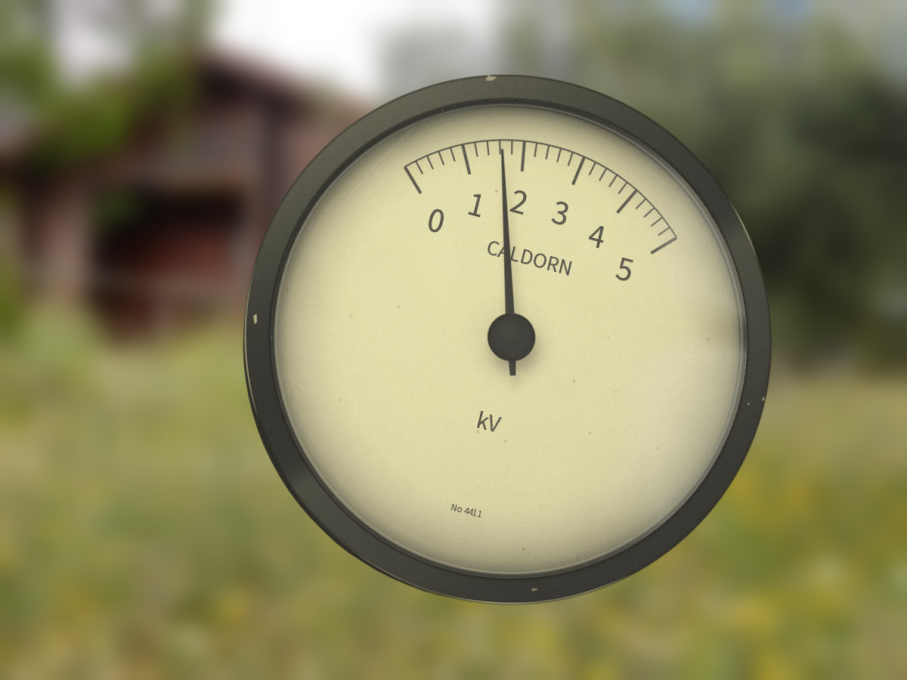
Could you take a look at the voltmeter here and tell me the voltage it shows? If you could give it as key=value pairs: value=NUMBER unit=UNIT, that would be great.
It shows value=1.6 unit=kV
